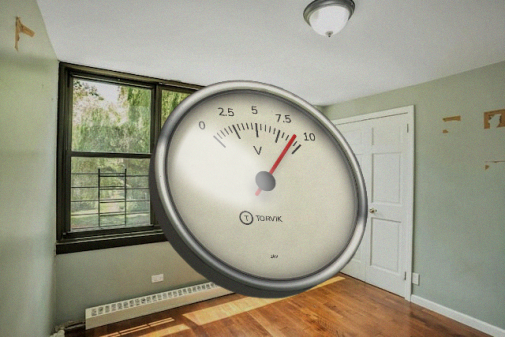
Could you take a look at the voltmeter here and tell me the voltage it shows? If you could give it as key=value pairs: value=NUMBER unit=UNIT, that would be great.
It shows value=9 unit=V
